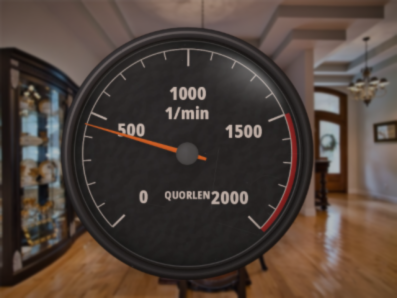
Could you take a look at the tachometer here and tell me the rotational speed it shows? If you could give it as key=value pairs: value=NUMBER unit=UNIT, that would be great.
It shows value=450 unit=rpm
